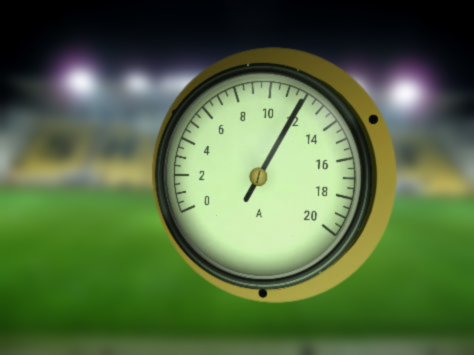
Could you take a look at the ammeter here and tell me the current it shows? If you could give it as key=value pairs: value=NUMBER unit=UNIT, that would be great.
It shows value=12 unit=A
